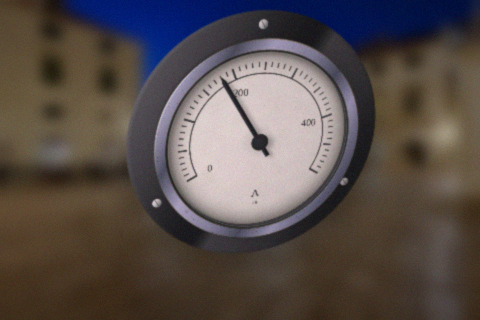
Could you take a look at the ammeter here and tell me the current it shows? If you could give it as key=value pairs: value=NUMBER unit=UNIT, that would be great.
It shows value=180 unit=A
